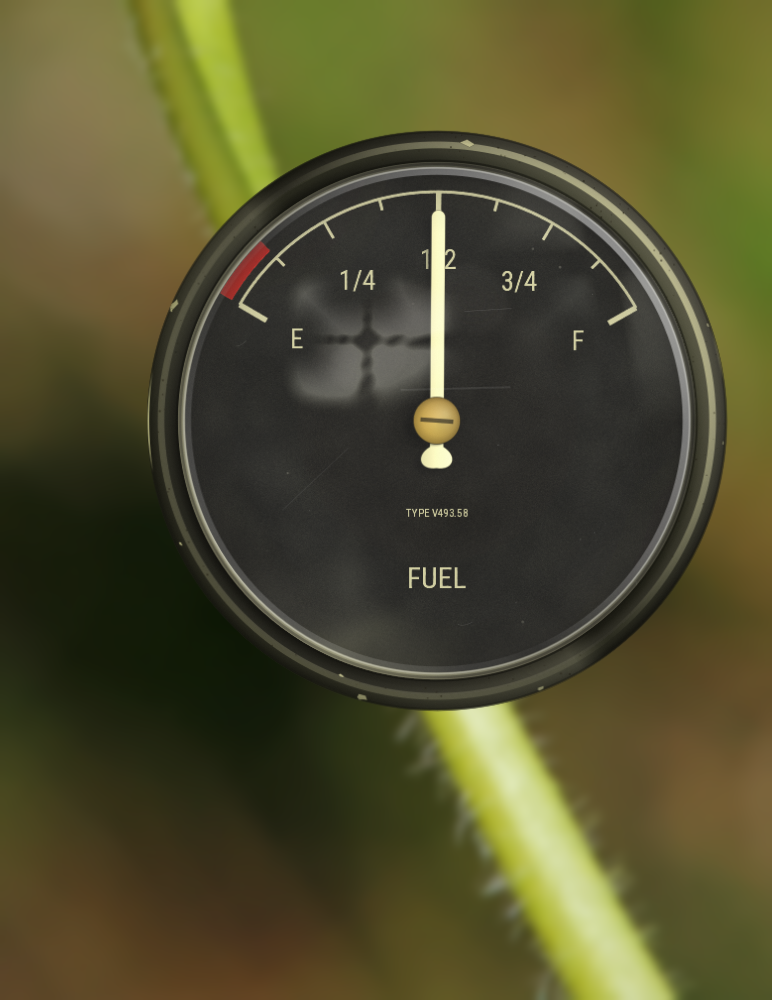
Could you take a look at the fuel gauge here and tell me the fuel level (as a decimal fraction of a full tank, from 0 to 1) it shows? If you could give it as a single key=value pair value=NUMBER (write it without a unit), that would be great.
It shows value=0.5
